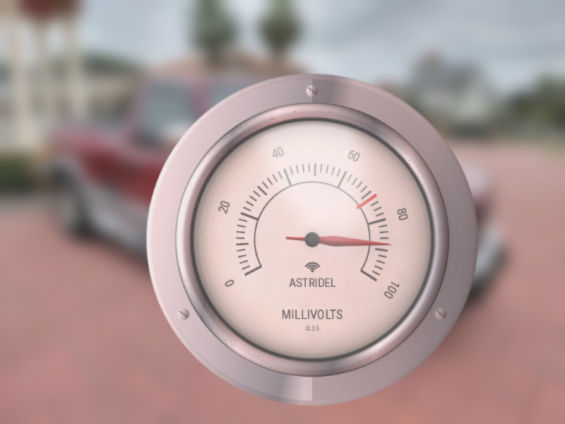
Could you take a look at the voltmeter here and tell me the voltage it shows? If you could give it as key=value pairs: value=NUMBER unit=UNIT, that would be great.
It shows value=88 unit=mV
